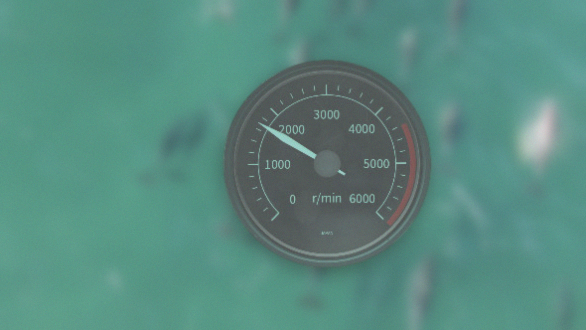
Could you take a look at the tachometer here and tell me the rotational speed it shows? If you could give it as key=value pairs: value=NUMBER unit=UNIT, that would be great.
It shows value=1700 unit=rpm
